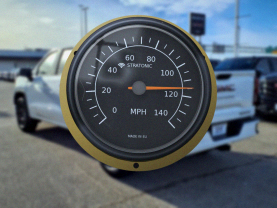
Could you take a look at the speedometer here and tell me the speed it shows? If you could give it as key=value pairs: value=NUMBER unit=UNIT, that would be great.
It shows value=115 unit=mph
